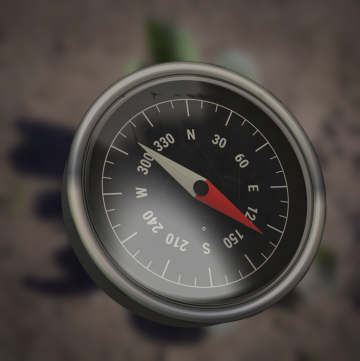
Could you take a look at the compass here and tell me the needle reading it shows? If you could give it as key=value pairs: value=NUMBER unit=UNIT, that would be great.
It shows value=130 unit=°
